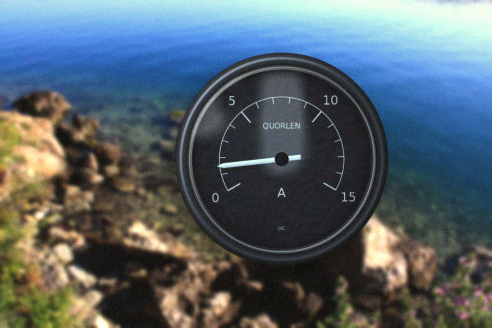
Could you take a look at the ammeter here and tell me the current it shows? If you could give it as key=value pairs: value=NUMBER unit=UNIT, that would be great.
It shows value=1.5 unit=A
